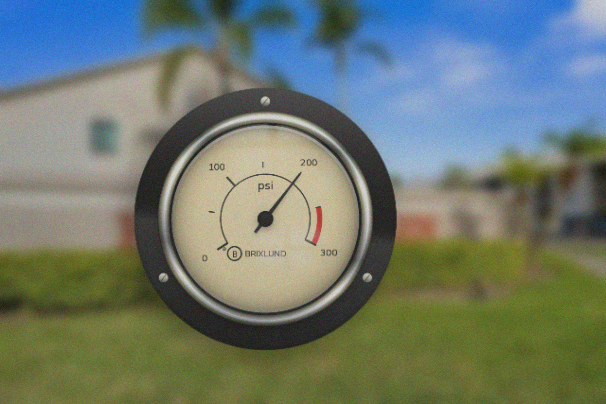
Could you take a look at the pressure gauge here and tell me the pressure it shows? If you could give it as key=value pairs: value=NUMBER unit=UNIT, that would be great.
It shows value=200 unit=psi
